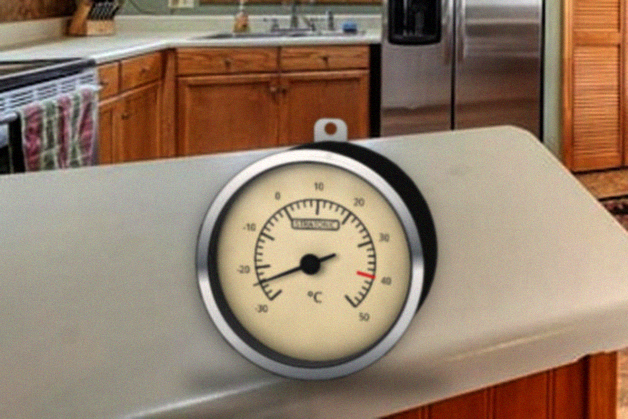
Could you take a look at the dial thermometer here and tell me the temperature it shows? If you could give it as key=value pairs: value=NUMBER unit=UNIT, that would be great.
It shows value=-24 unit=°C
